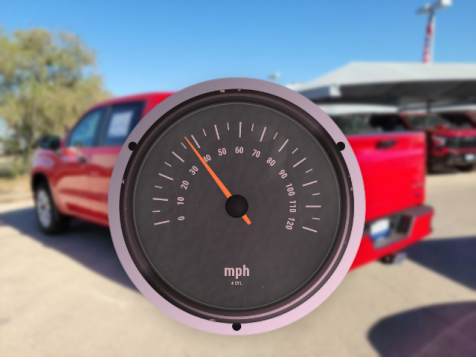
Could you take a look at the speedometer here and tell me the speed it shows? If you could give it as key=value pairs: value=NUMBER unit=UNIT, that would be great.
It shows value=37.5 unit=mph
